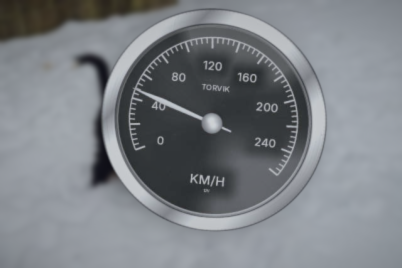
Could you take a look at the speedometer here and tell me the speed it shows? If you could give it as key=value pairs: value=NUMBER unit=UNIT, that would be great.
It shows value=48 unit=km/h
